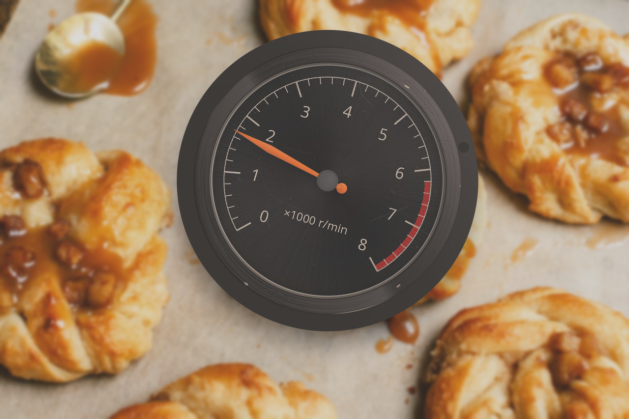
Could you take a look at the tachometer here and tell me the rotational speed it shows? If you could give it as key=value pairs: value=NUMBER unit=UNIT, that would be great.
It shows value=1700 unit=rpm
